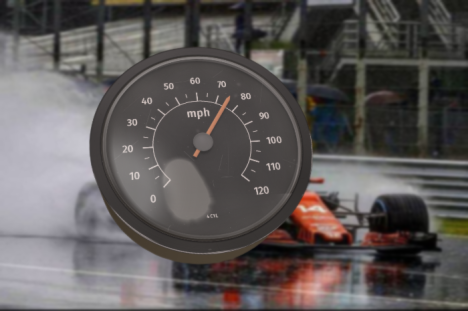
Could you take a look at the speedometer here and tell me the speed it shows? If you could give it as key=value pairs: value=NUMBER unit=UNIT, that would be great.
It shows value=75 unit=mph
